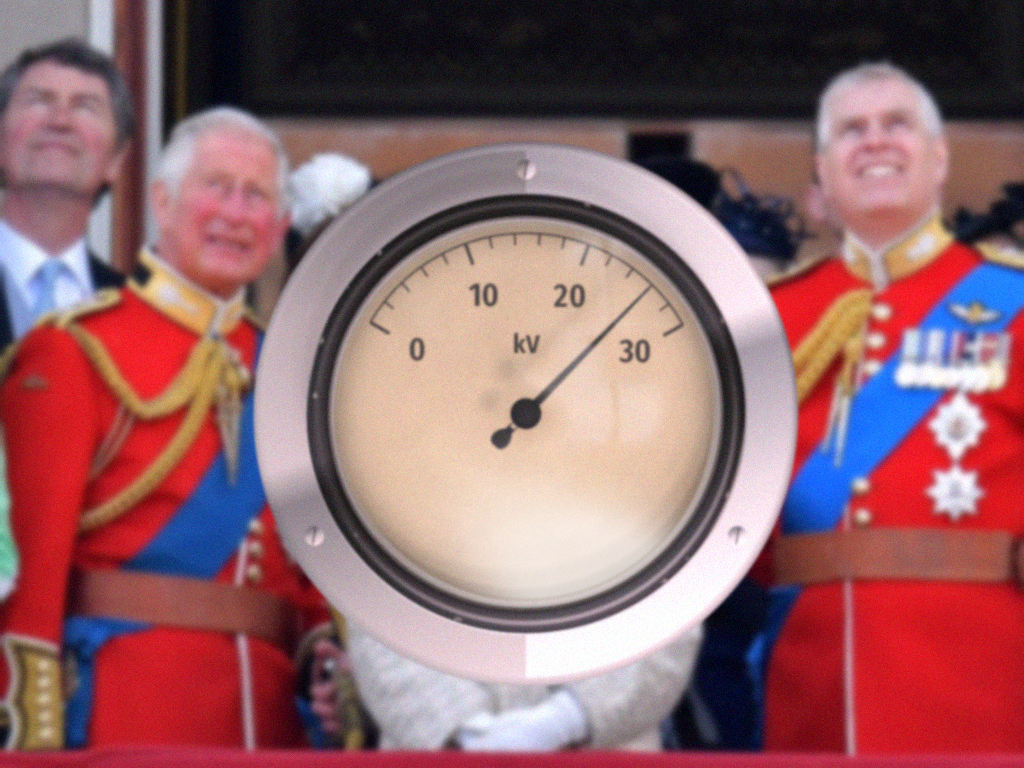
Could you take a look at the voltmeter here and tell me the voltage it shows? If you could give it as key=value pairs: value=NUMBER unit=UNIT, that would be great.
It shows value=26 unit=kV
